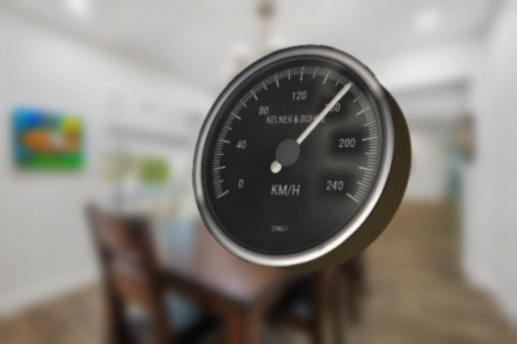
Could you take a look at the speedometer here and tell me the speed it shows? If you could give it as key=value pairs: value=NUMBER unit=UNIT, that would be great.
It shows value=160 unit=km/h
